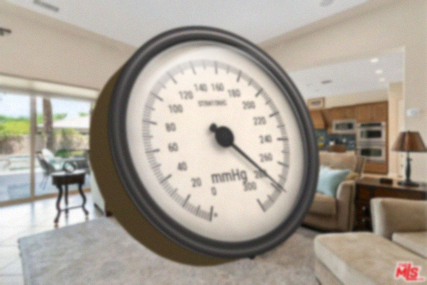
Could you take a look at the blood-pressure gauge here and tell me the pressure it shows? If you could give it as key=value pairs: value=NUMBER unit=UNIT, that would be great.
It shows value=280 unit=mmHg
